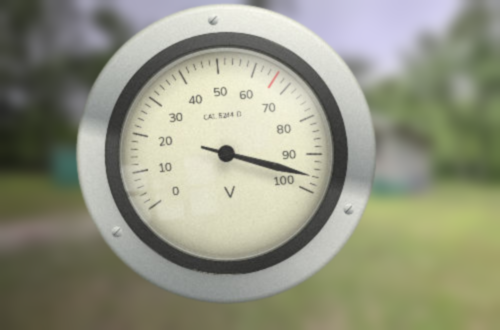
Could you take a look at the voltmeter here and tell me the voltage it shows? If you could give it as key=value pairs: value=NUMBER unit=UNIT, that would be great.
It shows value=96 unit=V
